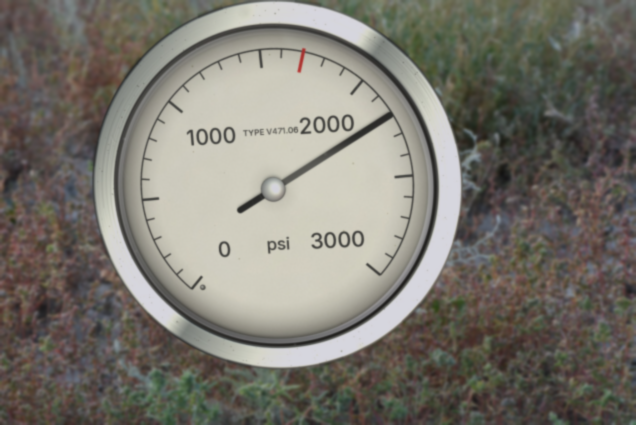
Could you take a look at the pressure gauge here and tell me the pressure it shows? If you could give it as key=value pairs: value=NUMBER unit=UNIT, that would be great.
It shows value=2200 unit=psi
